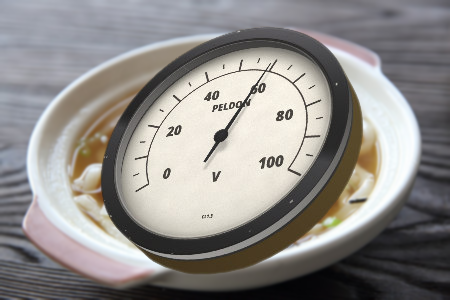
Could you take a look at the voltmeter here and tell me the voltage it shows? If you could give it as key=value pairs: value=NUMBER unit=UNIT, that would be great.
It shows value=60 unit=V
